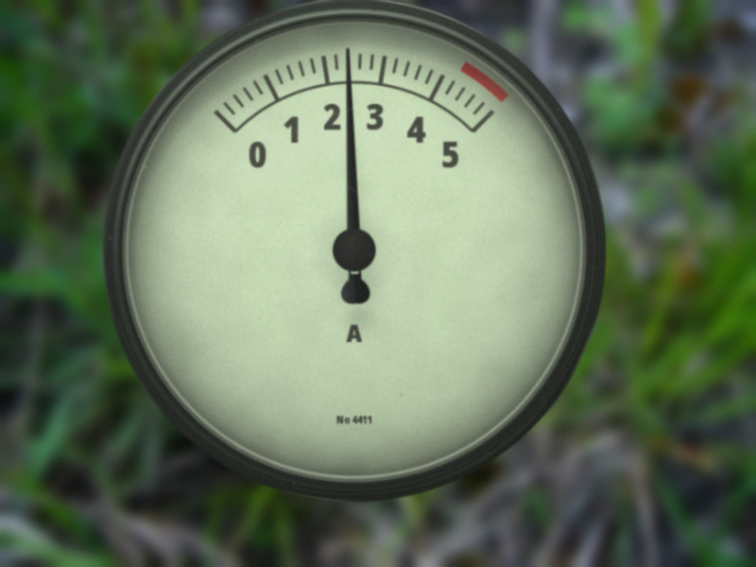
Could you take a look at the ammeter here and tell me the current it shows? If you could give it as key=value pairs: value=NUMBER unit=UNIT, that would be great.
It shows value=2.4 unit=A
